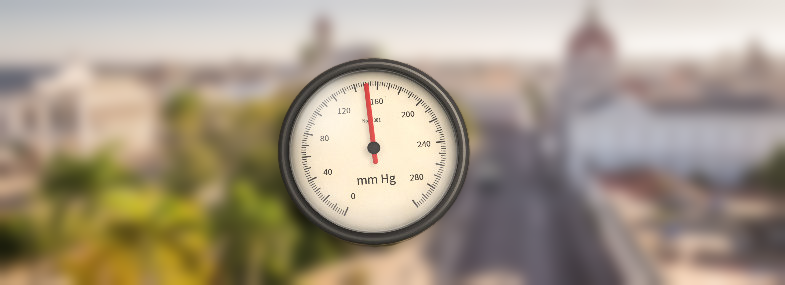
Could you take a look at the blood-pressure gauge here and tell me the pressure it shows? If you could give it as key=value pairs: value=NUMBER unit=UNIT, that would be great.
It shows value=150 unit=mmHg
